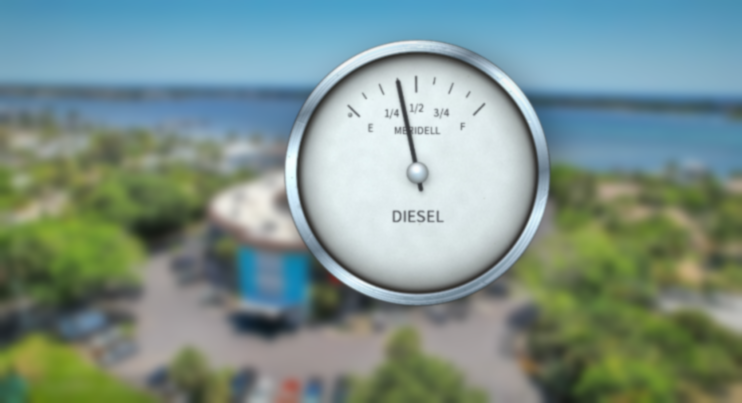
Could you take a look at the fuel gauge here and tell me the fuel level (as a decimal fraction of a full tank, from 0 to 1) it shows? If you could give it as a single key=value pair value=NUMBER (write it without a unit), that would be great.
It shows value=0.375
